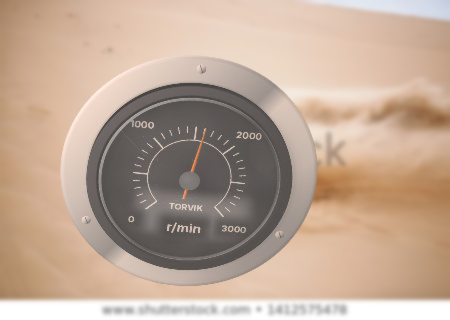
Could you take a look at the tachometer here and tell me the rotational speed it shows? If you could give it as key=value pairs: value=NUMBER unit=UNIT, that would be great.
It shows value=1600 unit=rpm
